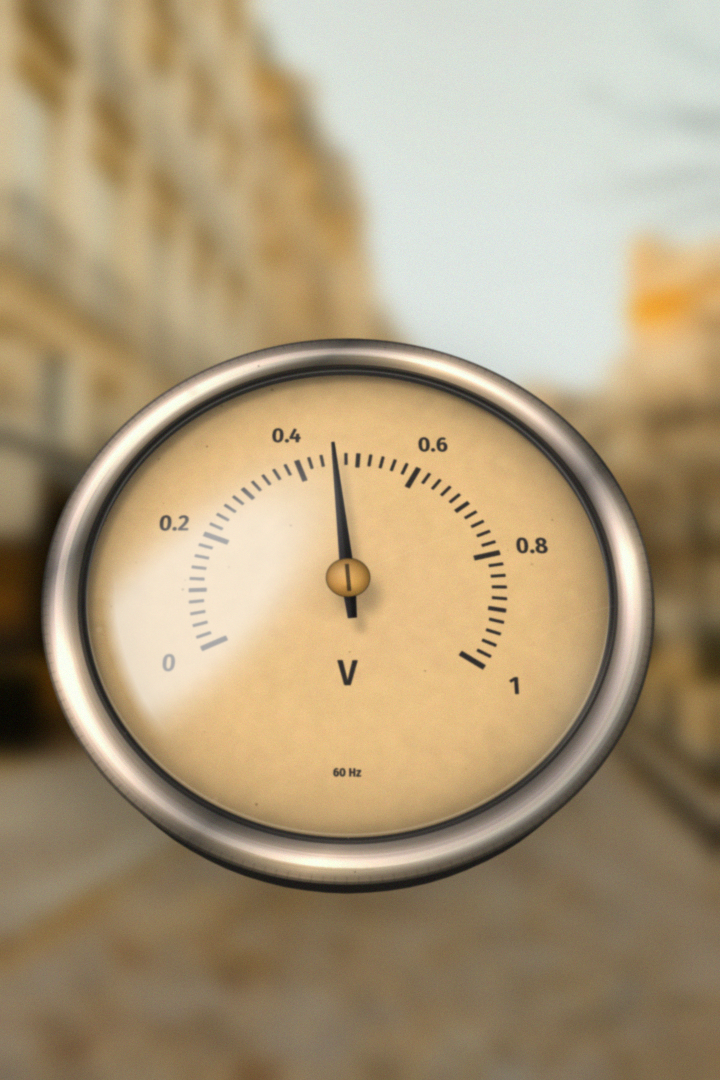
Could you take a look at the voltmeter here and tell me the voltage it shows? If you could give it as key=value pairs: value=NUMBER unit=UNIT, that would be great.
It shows value=0.46 unit=V
